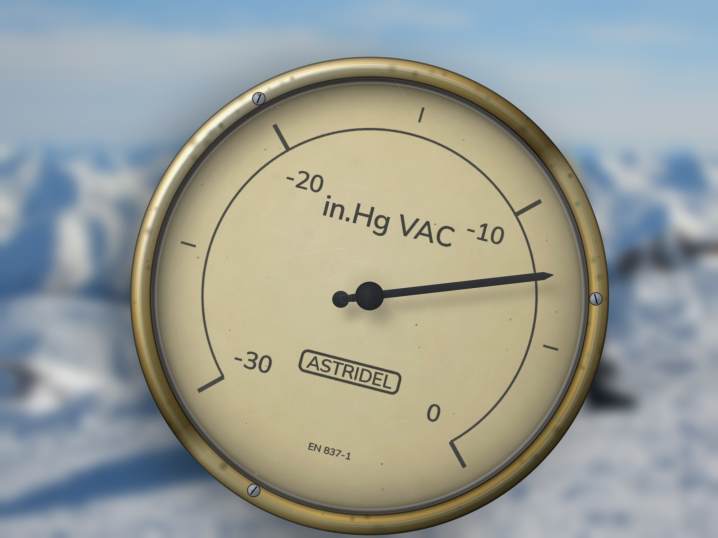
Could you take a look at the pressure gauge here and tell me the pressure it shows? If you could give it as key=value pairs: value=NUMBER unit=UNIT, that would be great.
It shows value=-7.5 unit=inHg
